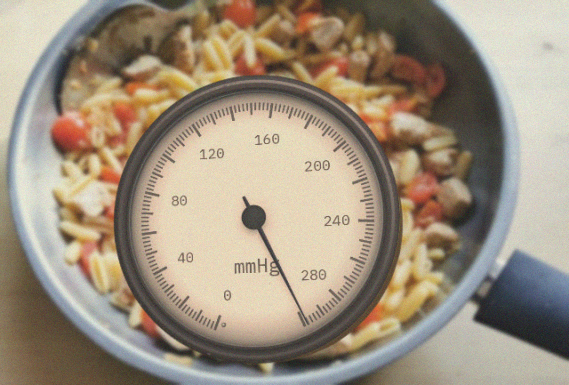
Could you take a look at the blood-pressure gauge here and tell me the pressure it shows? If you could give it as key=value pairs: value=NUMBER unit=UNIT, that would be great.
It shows value=298 unit=mmHg
